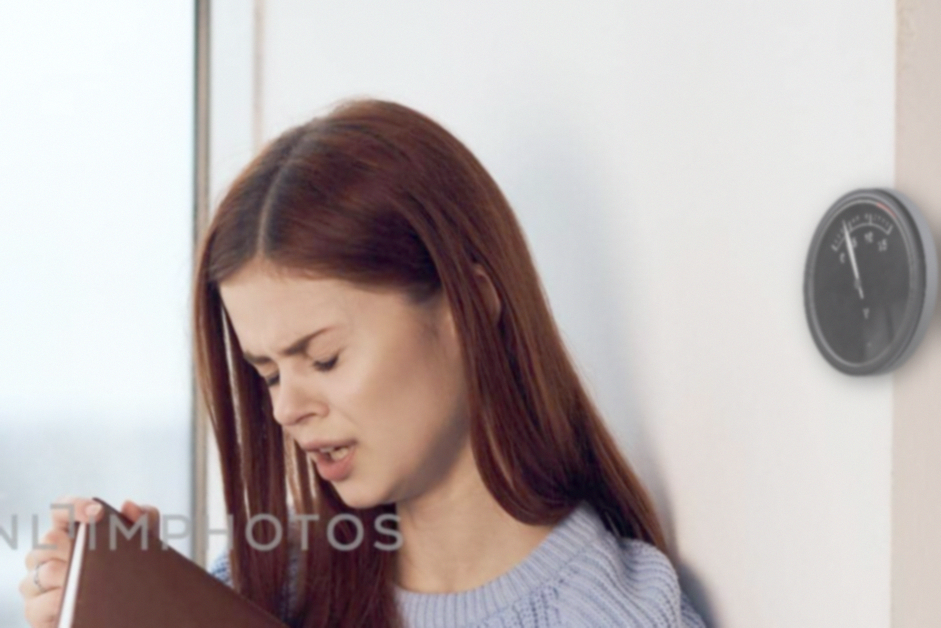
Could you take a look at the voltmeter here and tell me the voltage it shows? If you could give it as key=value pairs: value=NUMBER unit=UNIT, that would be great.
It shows value=5 unit=V
